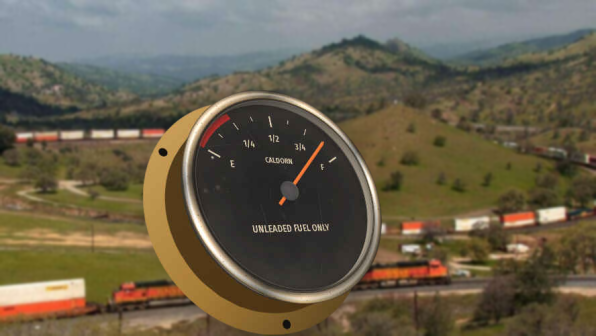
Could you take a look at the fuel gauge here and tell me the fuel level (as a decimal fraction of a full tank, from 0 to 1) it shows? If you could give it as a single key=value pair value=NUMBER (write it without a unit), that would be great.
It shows value=0.875
